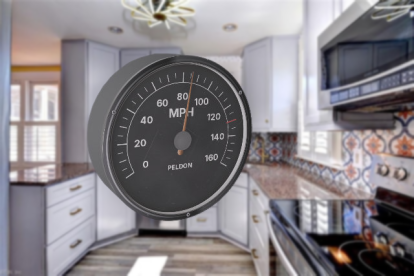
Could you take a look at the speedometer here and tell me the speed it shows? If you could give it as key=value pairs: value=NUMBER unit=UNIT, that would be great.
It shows value=85 unit=mph
